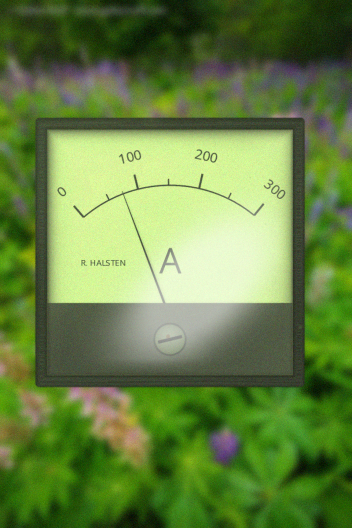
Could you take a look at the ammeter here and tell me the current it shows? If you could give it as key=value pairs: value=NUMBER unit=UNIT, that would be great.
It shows value=75 unit=A
